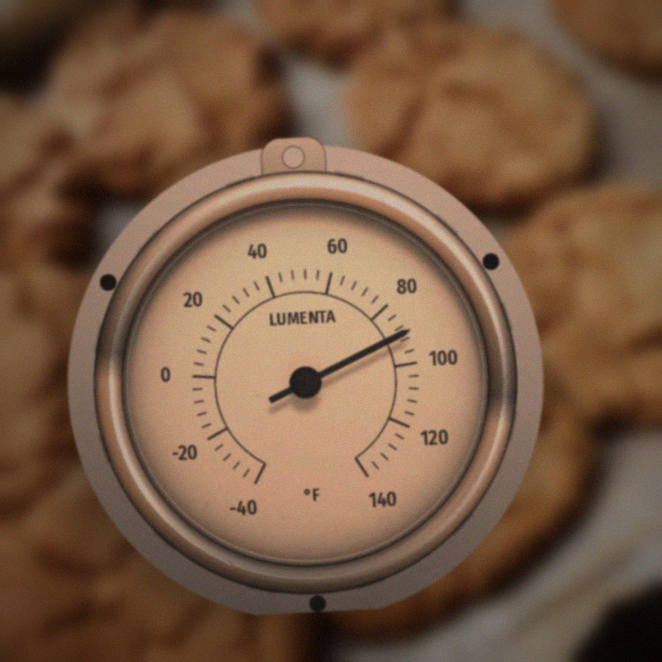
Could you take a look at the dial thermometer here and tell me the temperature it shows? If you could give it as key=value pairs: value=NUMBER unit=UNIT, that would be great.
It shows value=90 unit=°F
